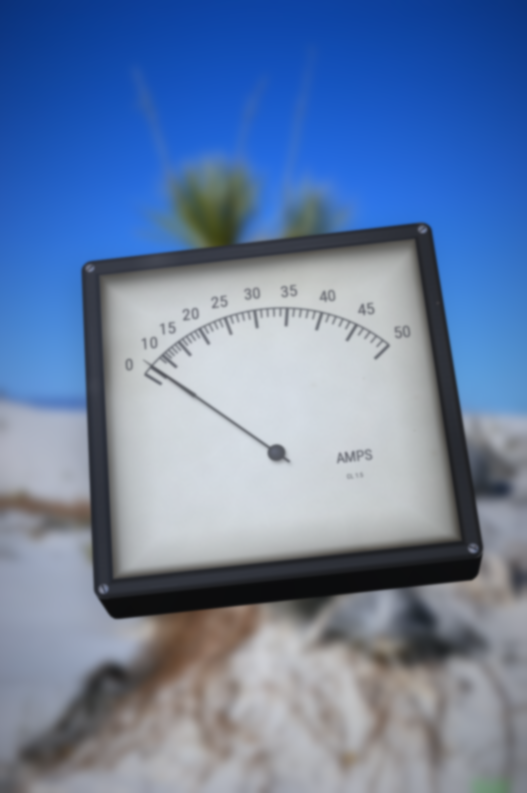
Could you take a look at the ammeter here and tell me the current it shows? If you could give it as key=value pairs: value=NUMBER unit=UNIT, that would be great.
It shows value=5 unit=A
